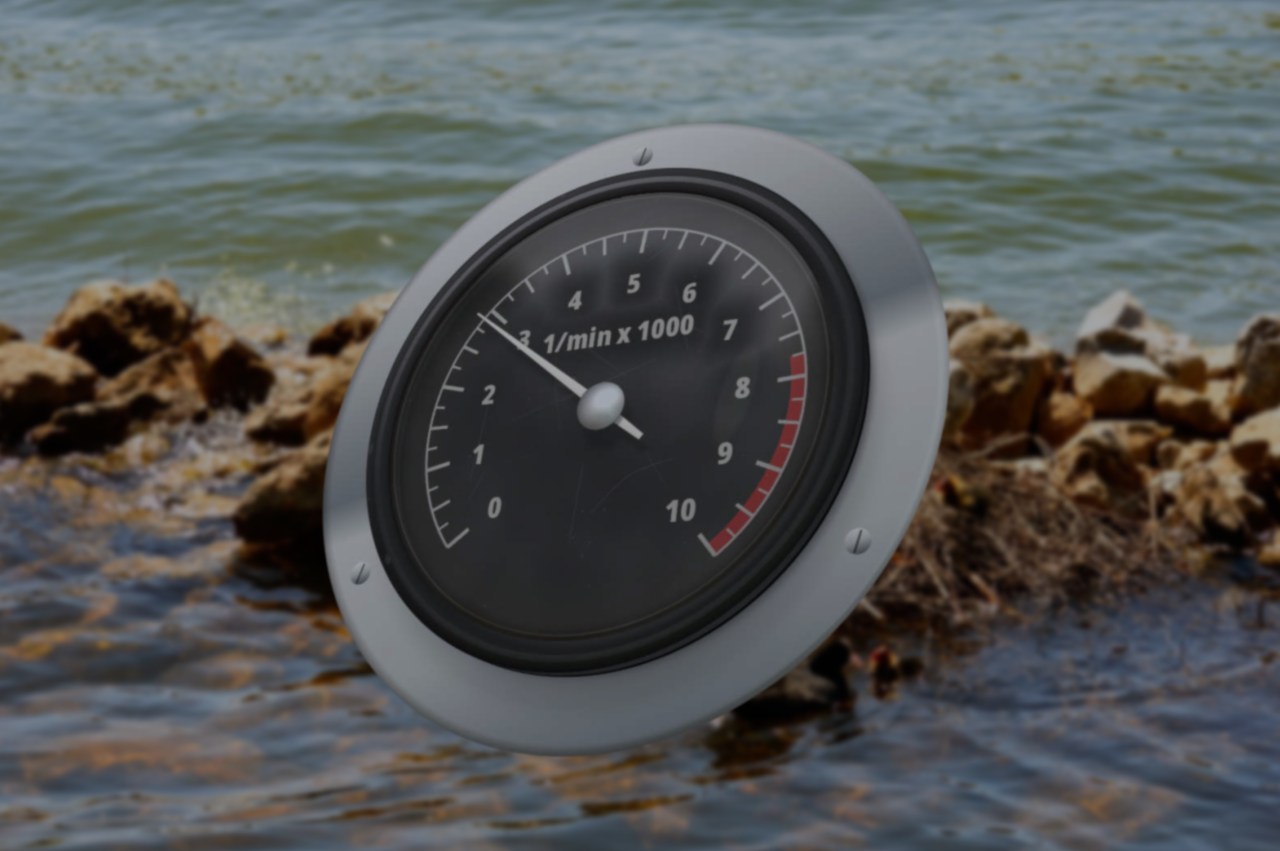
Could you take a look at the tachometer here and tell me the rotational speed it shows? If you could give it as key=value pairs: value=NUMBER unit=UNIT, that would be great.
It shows value=2875 unit=rpm
